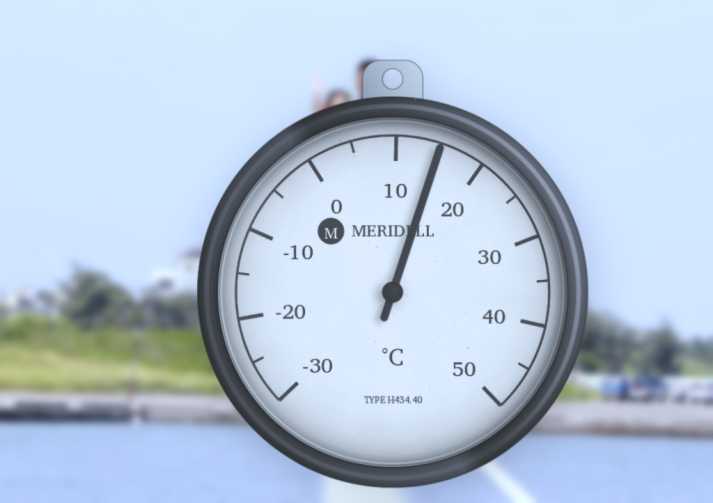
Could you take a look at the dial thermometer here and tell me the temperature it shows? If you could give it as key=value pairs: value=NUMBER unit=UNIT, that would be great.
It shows value=15 unit=°C
